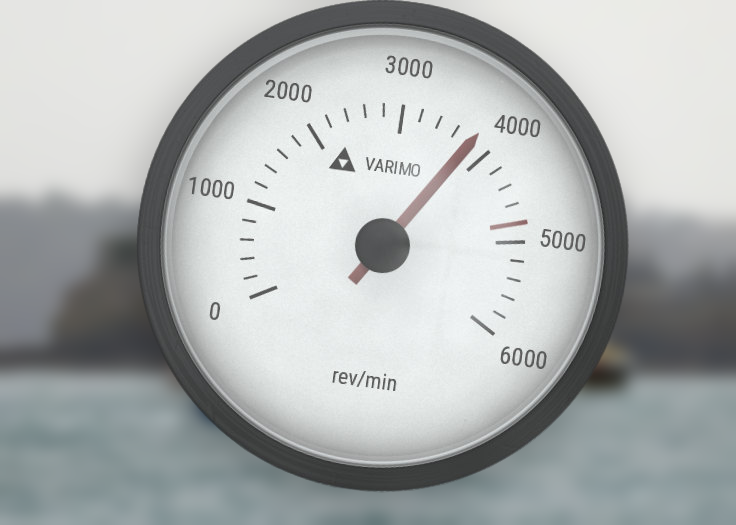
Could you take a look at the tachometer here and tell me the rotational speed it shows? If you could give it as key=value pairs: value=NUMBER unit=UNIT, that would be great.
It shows value=3800 unit=rpm
